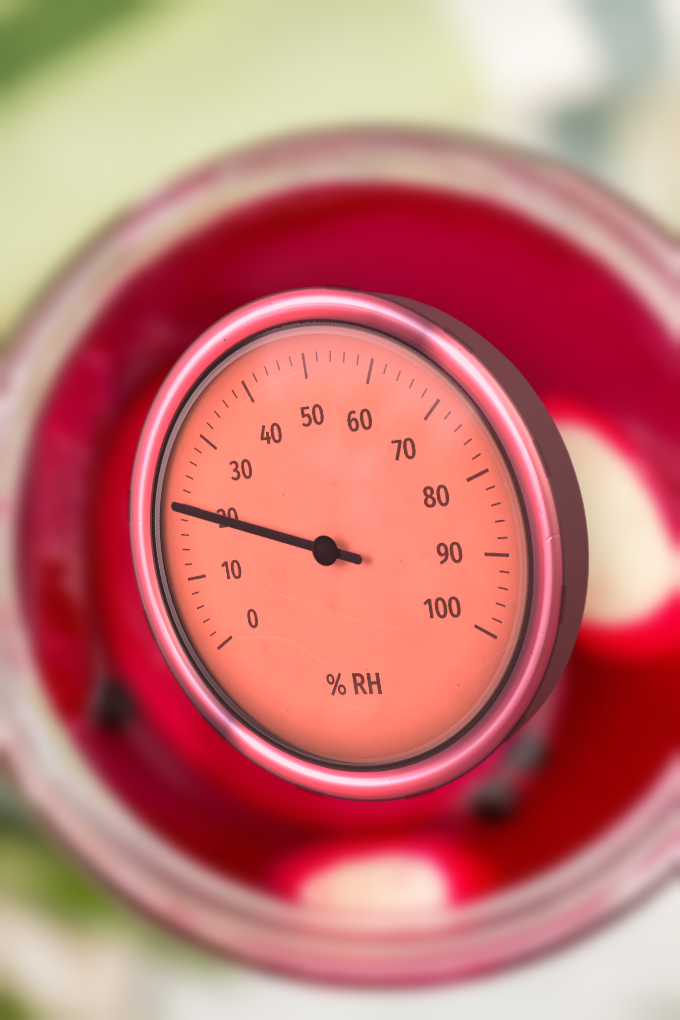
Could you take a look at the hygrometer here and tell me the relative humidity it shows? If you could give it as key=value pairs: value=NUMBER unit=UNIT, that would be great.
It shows value=20 unit=%
